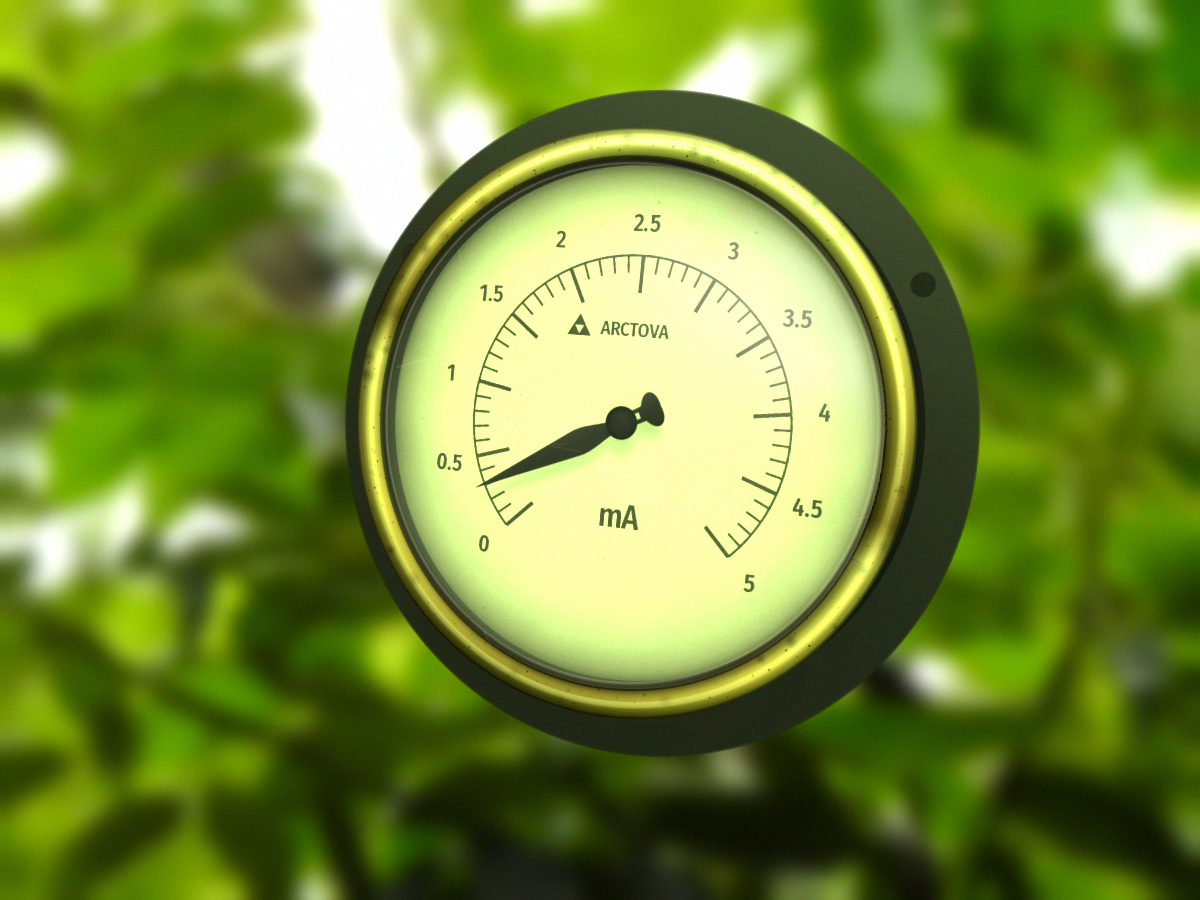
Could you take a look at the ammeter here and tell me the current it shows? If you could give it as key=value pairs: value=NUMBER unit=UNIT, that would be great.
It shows value=0.3 unit=mA
